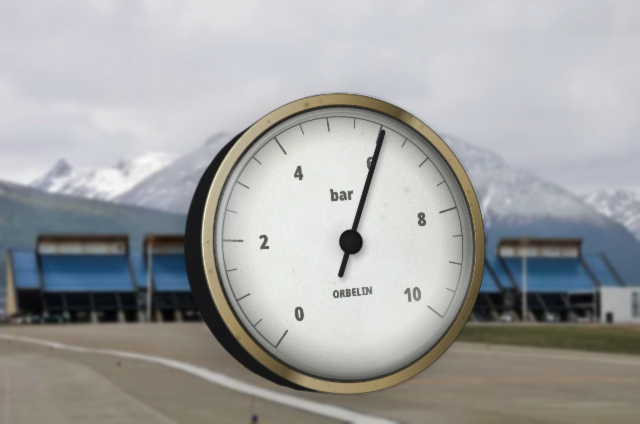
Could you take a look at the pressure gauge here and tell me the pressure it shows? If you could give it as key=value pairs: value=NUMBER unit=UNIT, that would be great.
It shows value=6 unit=bar
